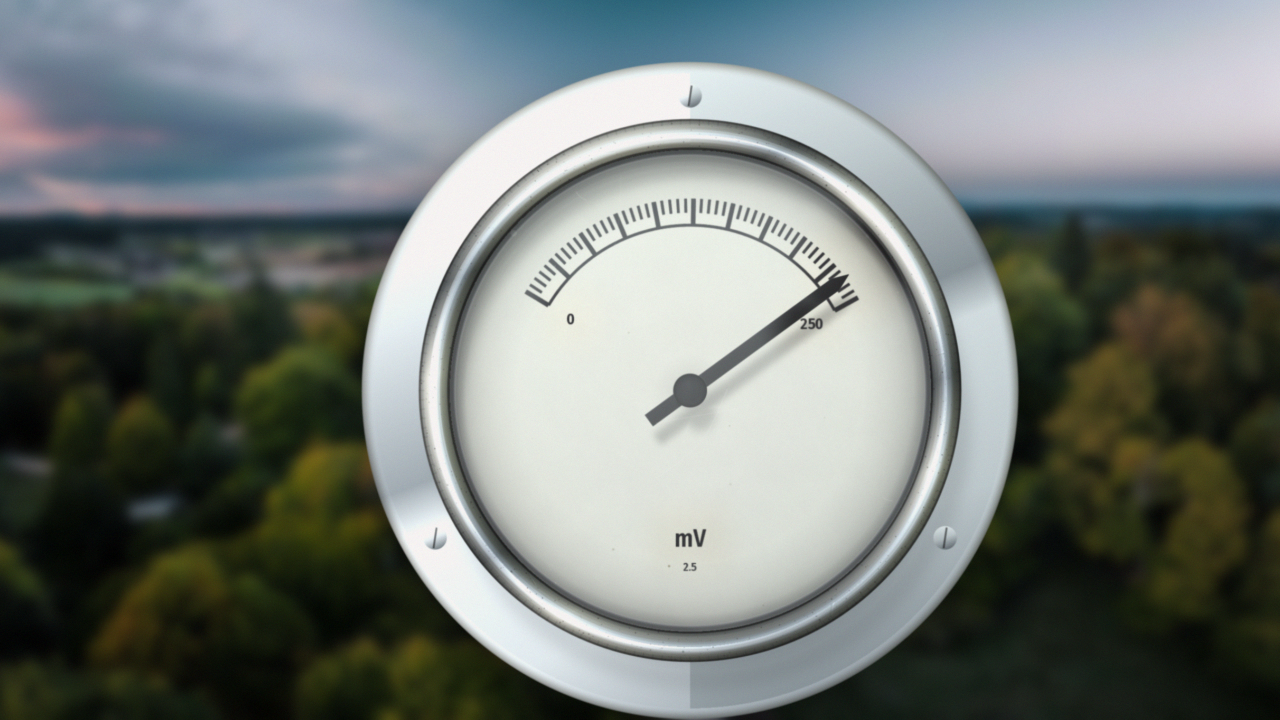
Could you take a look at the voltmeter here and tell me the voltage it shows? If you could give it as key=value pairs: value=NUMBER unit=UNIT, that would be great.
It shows value=235 unit=mV
